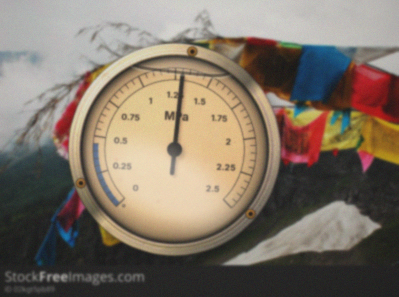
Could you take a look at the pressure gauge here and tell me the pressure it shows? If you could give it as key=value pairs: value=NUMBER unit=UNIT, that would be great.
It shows value=1.3 unit=MPa
